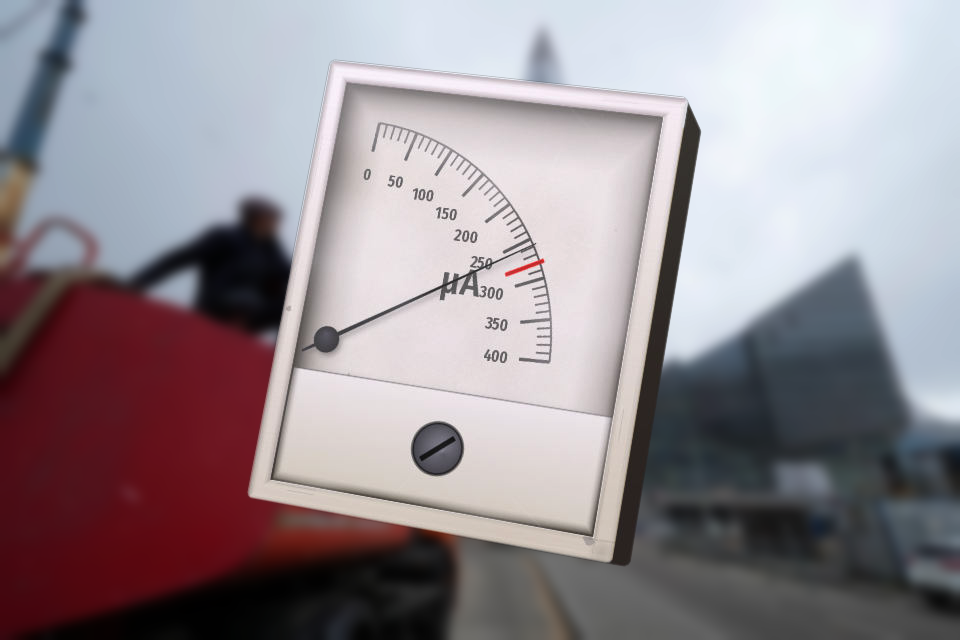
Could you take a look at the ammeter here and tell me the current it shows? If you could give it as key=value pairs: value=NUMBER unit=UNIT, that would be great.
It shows value=260 unit=µA
